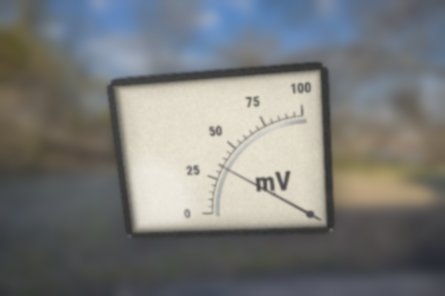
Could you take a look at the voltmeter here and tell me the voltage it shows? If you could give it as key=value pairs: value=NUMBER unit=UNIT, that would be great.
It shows value=35 unit=mV
